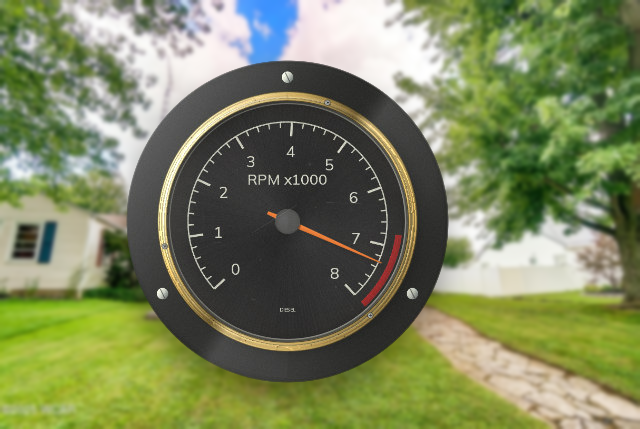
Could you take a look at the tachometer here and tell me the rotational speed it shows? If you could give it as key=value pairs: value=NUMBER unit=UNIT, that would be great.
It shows value=7300 unit=rpm
